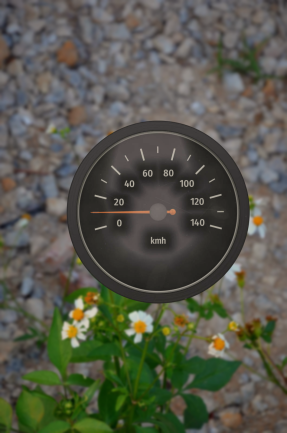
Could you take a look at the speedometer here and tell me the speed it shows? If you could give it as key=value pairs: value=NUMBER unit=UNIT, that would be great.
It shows value=10 unit=km/h
